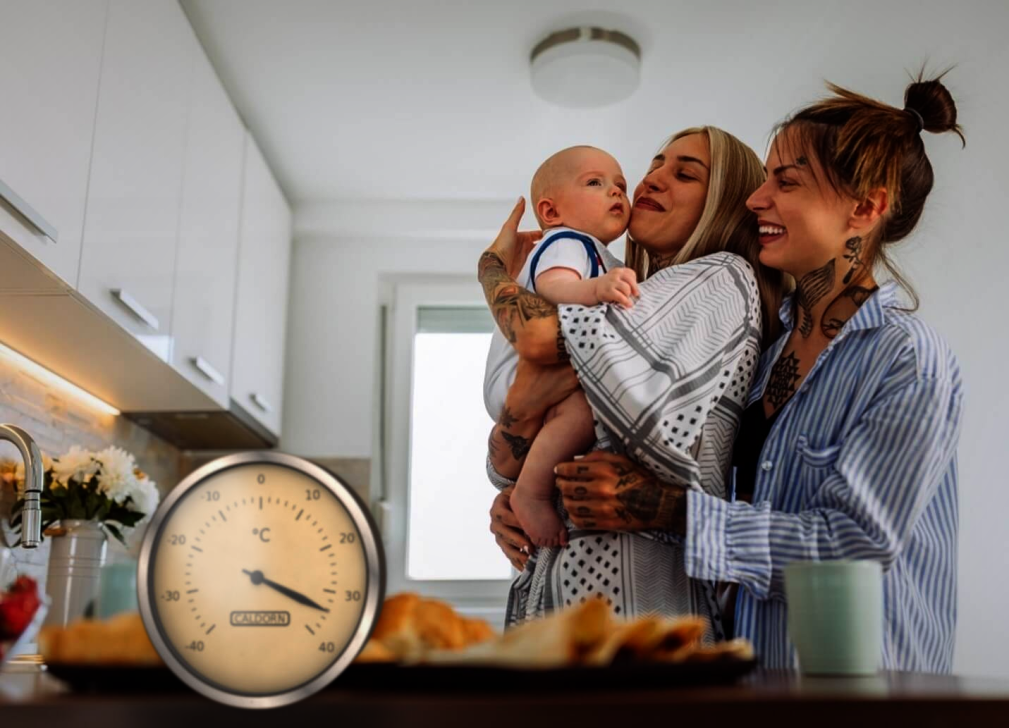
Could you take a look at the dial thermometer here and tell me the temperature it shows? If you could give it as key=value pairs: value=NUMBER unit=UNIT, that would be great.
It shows value=34 unit=°C
